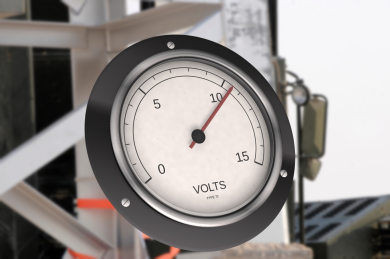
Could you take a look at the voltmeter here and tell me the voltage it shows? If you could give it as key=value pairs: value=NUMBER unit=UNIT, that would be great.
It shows value=10.5 unit=V
